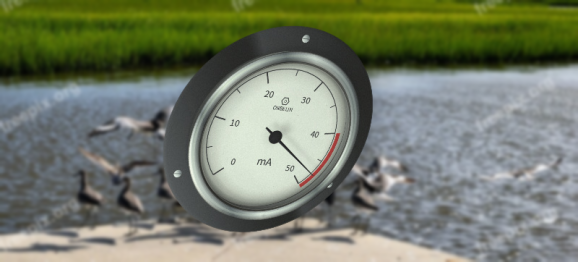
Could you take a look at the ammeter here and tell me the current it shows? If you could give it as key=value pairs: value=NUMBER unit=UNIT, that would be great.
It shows value=47.5 unit=mA
